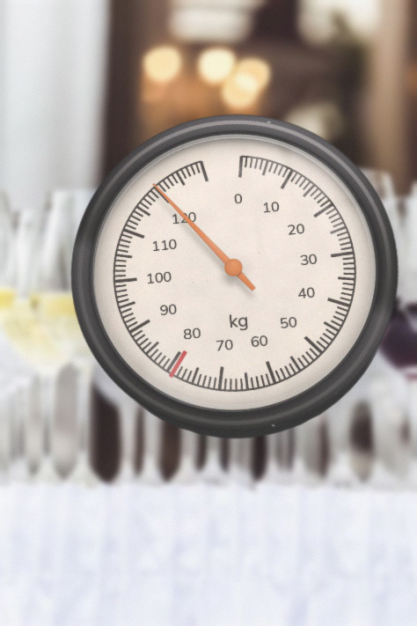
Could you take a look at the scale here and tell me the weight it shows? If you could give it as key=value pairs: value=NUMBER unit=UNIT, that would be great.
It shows value=120 unit=kg
